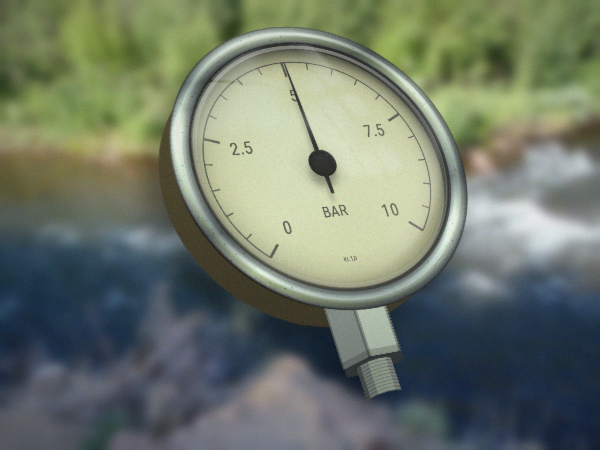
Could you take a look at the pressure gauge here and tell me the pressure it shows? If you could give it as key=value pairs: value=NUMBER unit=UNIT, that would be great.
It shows value=5 unit=bar
